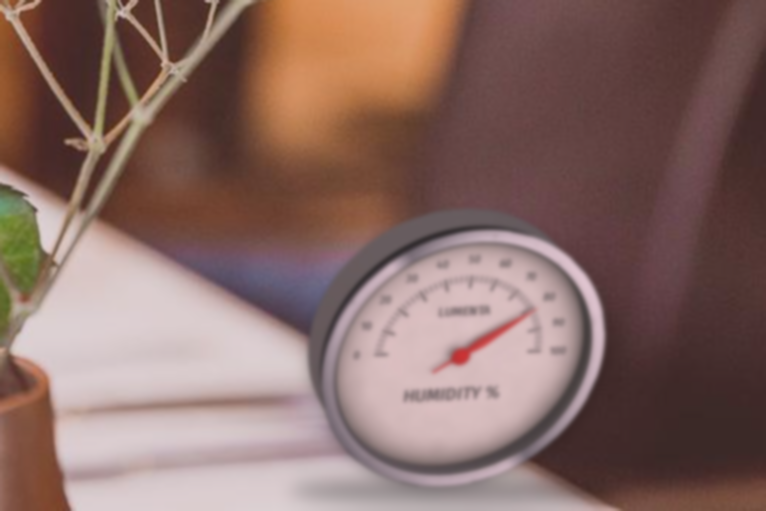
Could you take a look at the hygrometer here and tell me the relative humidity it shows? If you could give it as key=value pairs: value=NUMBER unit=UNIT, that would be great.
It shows value=80 unit=%
